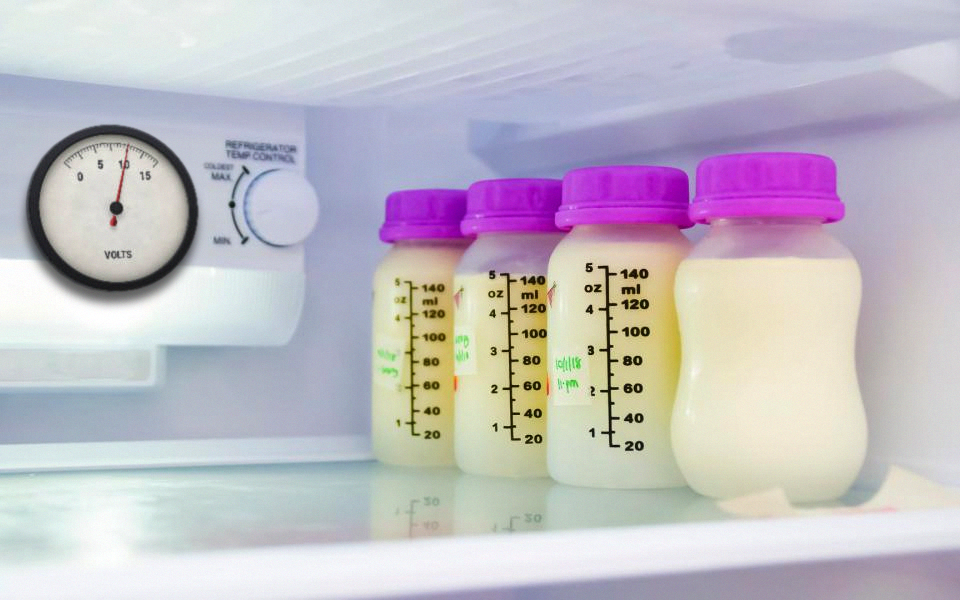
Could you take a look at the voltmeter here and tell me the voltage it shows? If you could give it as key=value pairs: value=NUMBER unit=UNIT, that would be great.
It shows value=10 unit=V
